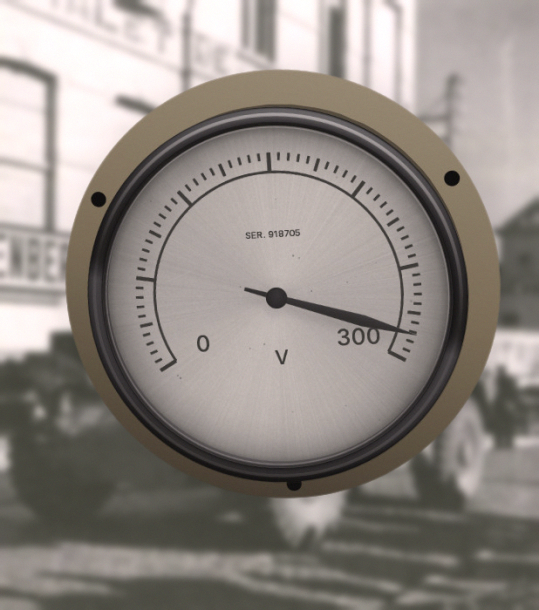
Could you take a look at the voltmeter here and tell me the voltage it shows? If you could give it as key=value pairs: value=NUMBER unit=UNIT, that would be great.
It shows value=285 unit=V
